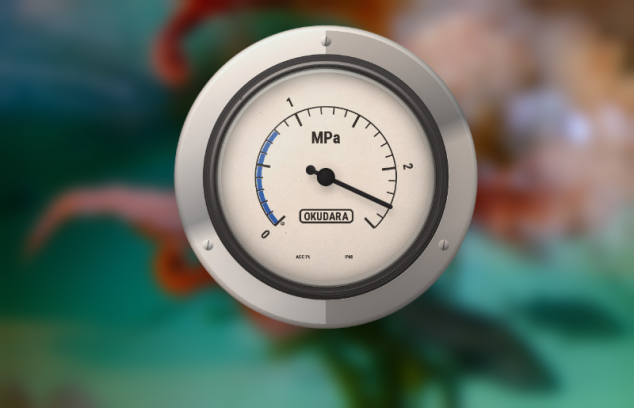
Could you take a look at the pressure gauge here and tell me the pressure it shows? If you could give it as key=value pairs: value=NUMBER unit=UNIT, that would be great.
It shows value=2.3 unit=MPa
